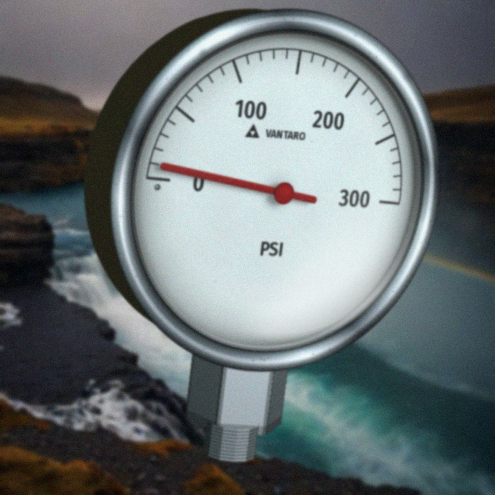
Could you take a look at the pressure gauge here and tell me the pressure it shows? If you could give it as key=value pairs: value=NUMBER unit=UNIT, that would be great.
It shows value=10 unit=psi
